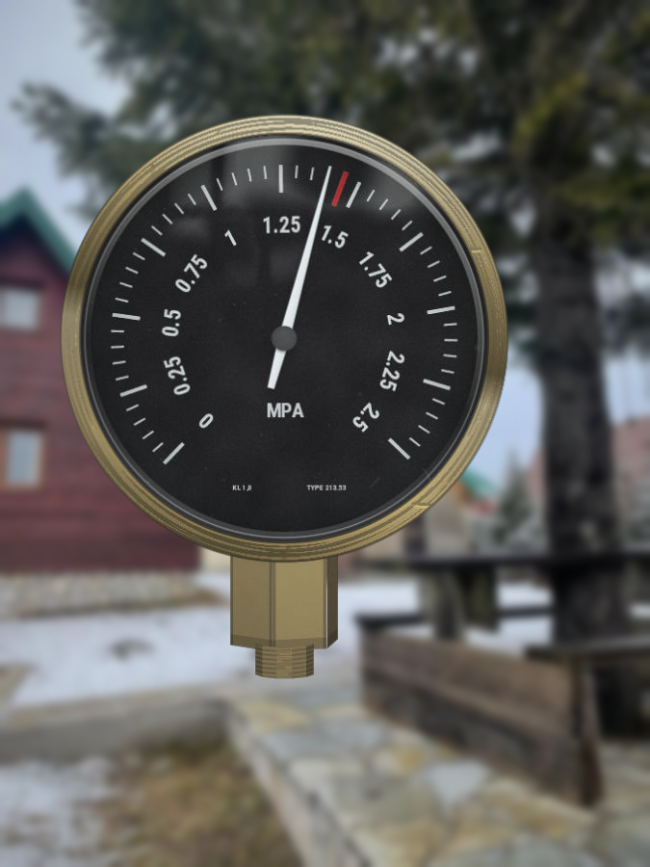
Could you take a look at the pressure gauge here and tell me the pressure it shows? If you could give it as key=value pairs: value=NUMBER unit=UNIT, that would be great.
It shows value=1.4 unit=MPa
